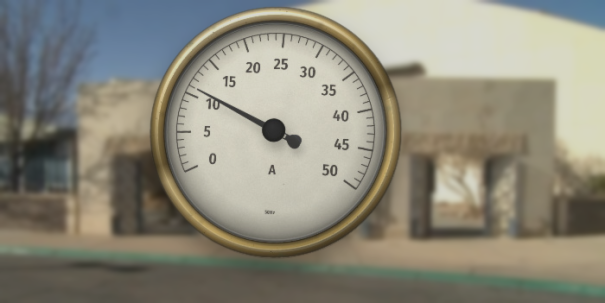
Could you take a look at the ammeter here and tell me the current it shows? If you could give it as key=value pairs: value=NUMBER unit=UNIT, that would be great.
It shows value=11 unit=A
